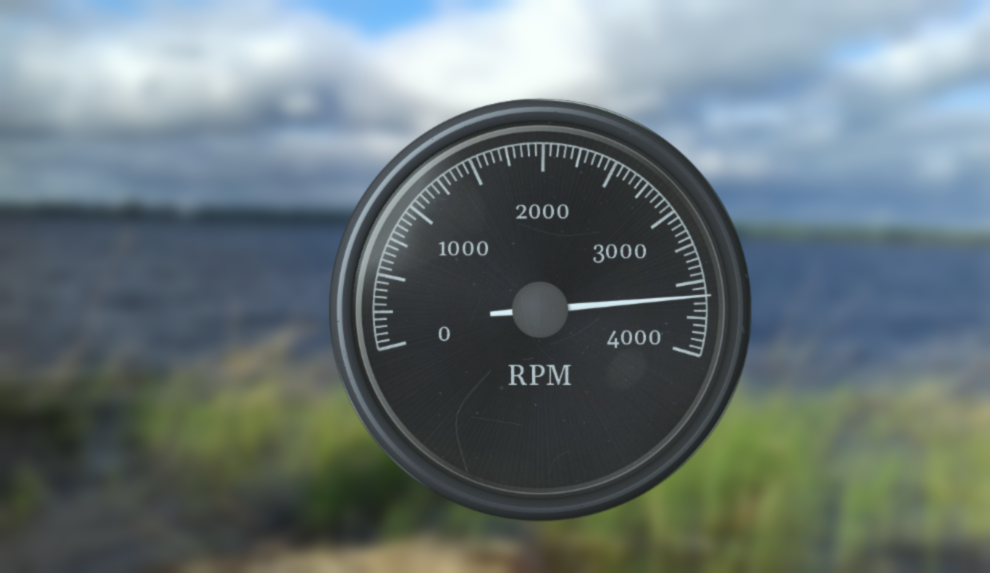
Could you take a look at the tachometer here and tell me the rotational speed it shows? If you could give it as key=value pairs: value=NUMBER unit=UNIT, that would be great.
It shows value=3600 unit=rpm
